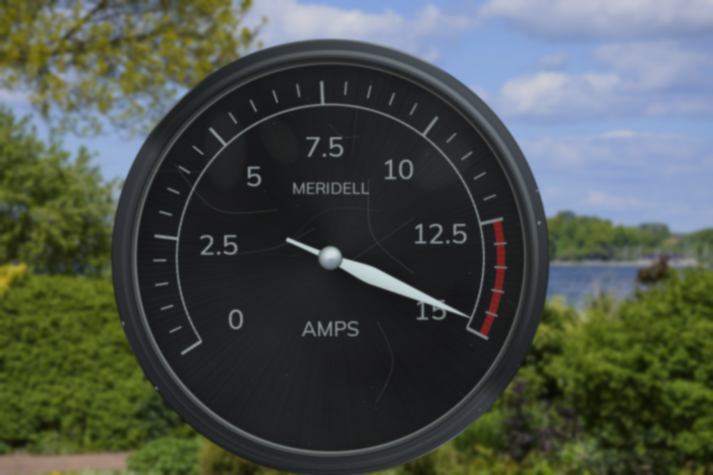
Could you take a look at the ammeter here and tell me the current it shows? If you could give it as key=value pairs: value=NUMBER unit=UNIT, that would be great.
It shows value=14.75 unit=A
